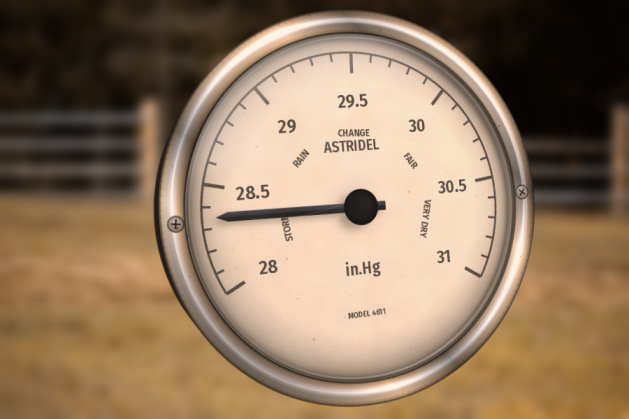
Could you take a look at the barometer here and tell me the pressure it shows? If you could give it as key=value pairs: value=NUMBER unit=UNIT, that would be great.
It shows value=28.35 unit=inHg
